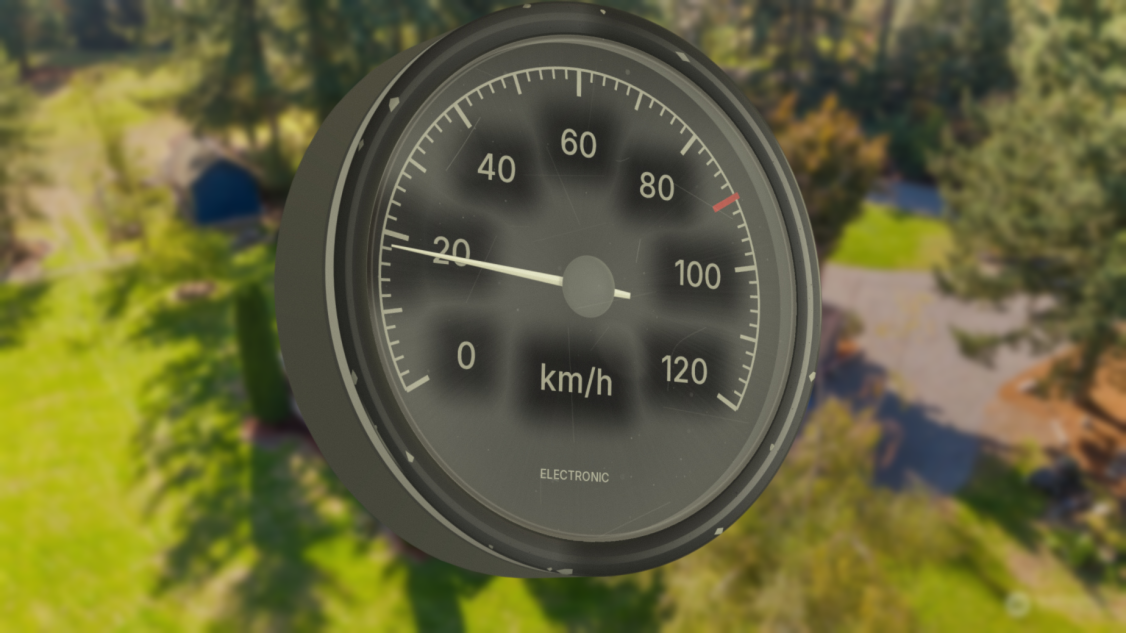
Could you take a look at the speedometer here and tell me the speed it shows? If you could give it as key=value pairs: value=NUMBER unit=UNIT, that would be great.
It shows value=18 unit=km/h
